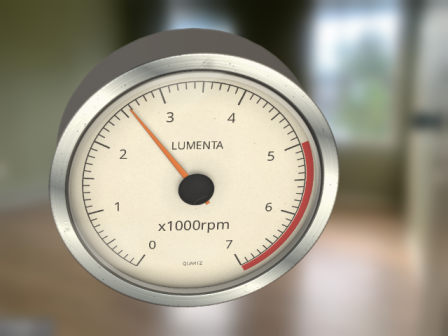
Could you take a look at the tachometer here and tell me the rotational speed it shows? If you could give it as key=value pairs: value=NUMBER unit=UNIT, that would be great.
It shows value=2600 unit=rpm
